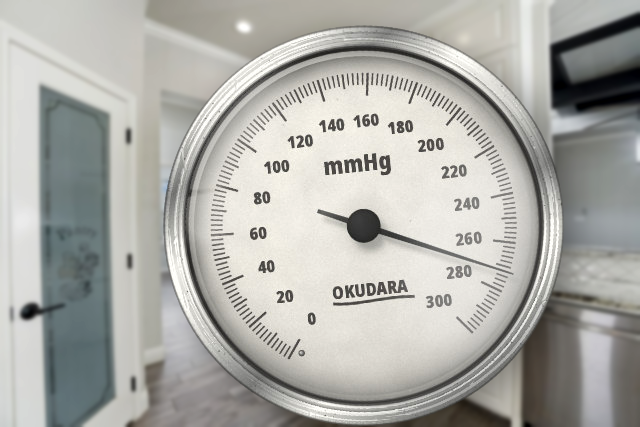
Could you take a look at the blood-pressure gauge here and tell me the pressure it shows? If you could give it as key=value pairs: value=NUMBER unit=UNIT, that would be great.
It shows value=272 unit=mmHg
